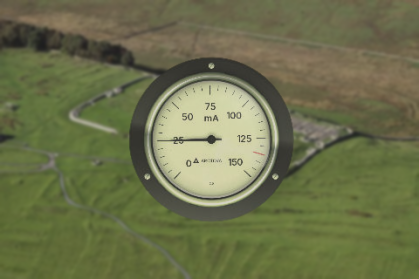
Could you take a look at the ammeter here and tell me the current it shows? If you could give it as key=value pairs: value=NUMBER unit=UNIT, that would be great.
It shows value=25 unit=mA
